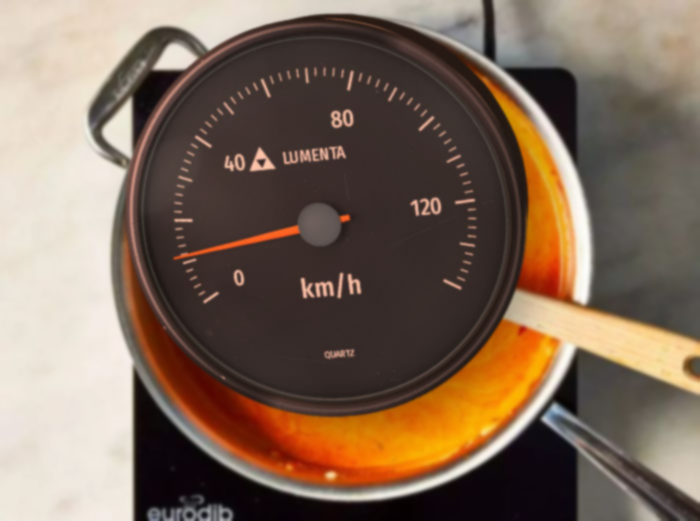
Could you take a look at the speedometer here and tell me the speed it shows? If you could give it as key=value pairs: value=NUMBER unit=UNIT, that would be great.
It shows value=12 unit=km/h
